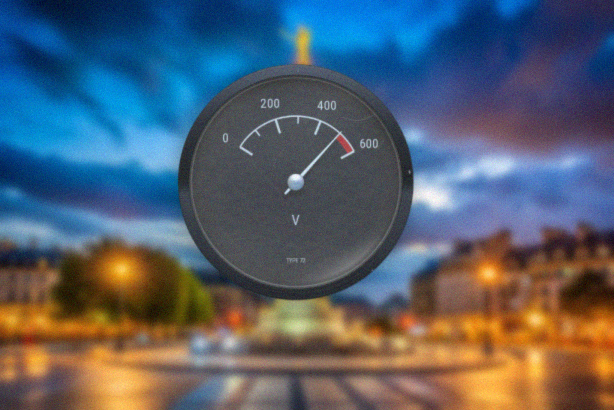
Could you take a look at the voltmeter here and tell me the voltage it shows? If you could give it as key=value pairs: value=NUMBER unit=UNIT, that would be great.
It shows value=500 unit=V
